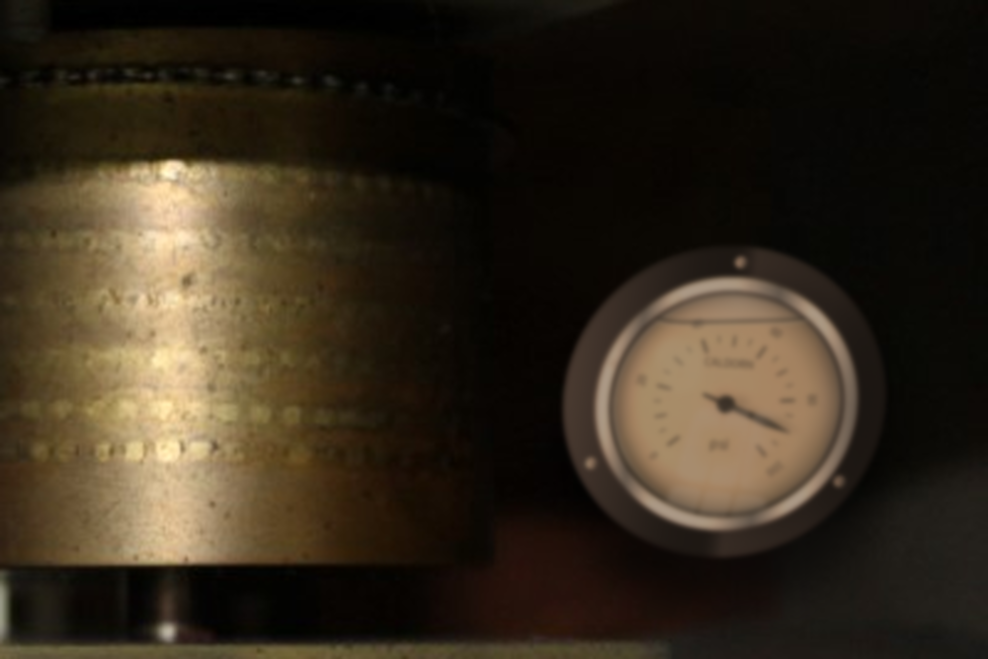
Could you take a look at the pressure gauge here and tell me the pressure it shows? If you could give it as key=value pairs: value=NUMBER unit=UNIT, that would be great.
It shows value=90 unit=psi
